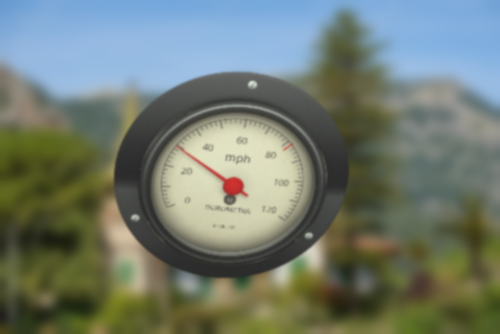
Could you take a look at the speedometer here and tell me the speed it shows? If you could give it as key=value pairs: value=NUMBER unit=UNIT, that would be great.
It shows value=30 unit=mph
